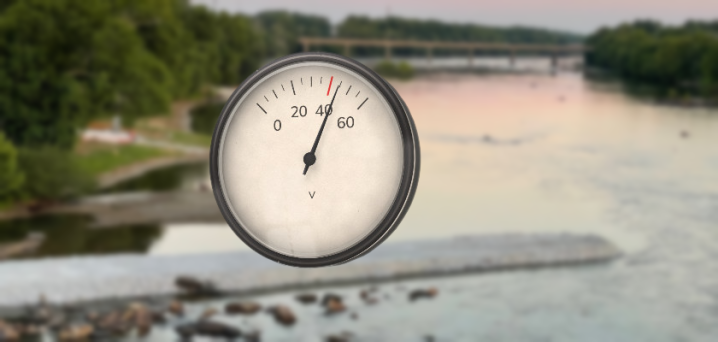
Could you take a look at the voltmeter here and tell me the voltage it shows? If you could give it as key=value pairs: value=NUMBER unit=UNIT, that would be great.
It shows value=45 unit=V
